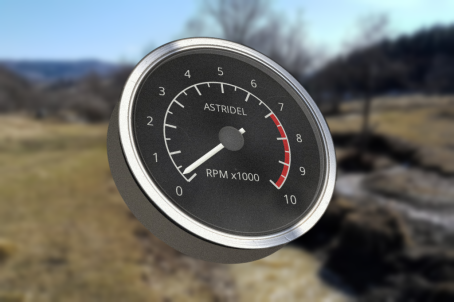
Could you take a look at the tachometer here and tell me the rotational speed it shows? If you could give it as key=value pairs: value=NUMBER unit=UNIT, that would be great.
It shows value=250 unit=rpm
